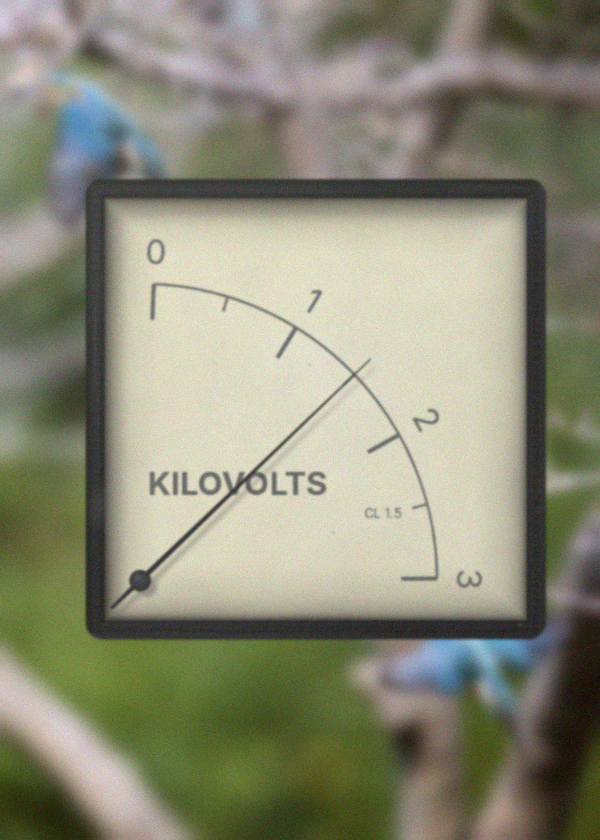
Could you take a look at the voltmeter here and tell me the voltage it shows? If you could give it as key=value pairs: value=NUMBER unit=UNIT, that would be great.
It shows value=1.5 unit=kV
